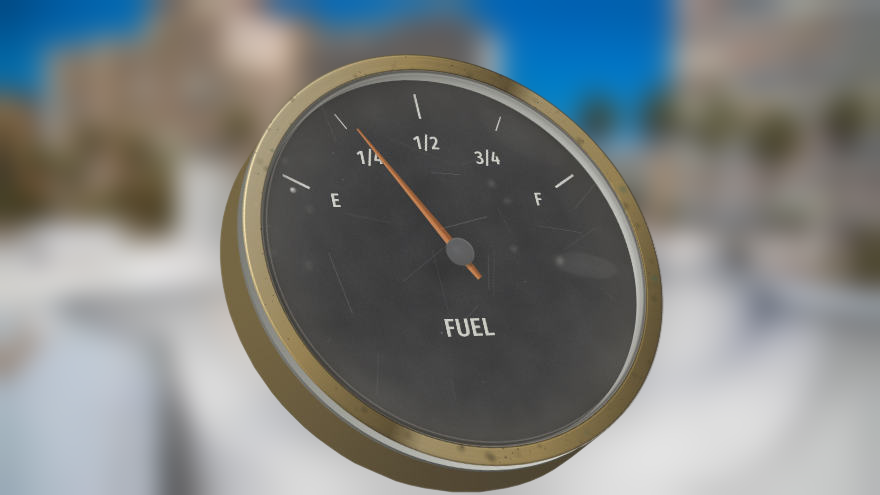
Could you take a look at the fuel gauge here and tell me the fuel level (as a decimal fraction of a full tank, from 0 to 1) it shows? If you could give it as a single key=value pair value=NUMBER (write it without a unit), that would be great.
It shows value=0.25
